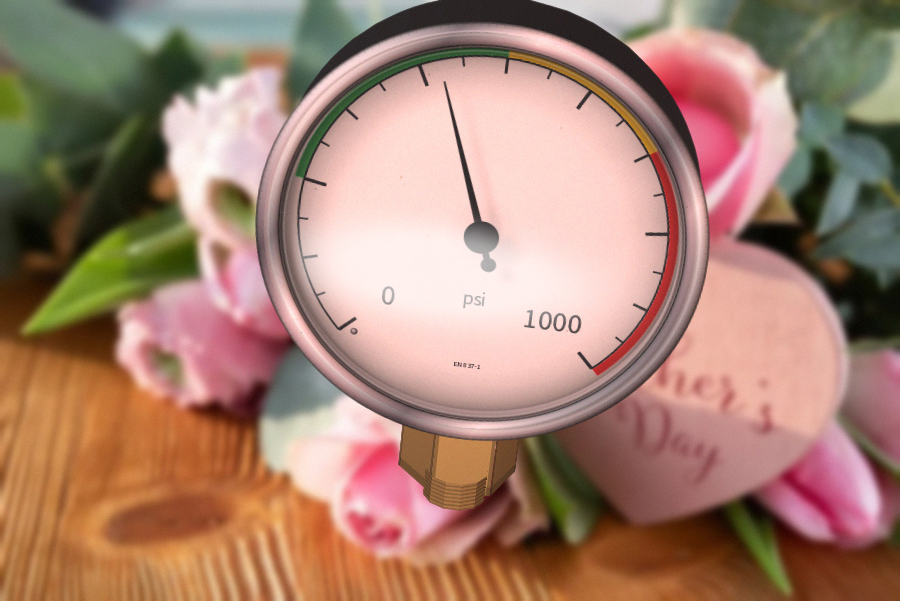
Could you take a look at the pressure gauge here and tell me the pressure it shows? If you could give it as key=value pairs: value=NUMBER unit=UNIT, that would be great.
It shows value=425 unit=psi
